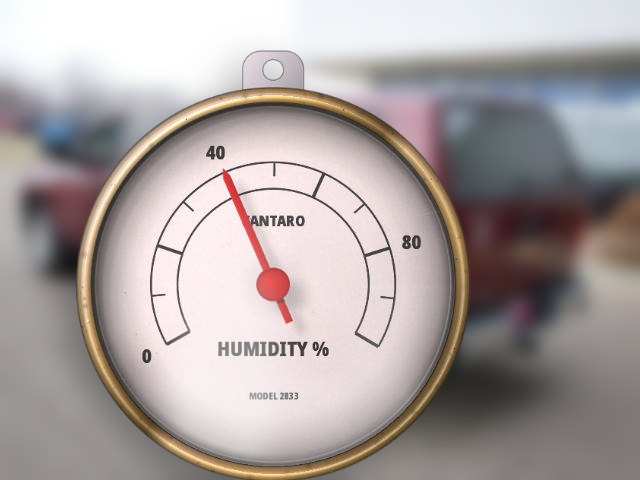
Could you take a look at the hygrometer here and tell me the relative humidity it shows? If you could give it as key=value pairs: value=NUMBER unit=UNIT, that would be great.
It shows value=40 unit=%
